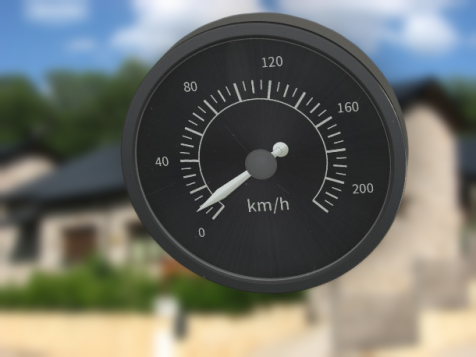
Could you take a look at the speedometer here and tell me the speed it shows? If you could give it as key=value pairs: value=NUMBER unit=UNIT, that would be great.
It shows value=10 unit=km/h
